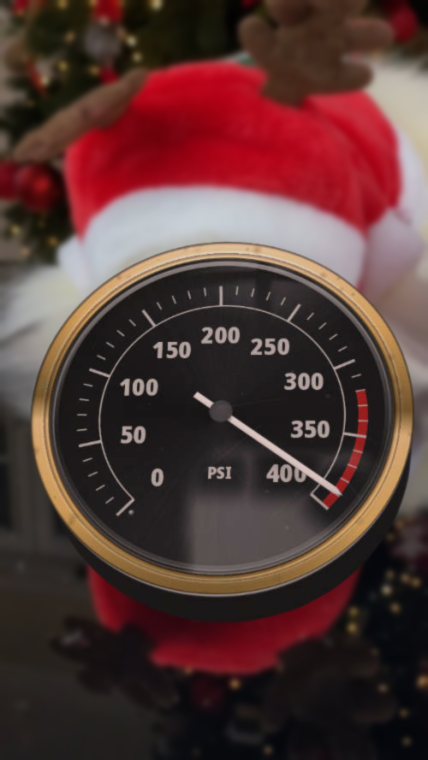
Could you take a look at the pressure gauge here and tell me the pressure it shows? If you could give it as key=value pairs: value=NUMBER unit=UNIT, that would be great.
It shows value=390 unit=psi
